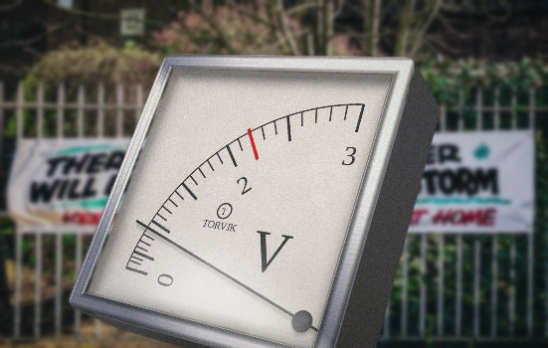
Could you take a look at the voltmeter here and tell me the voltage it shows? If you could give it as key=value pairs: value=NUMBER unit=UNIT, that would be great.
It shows value=0.9 unit=V
